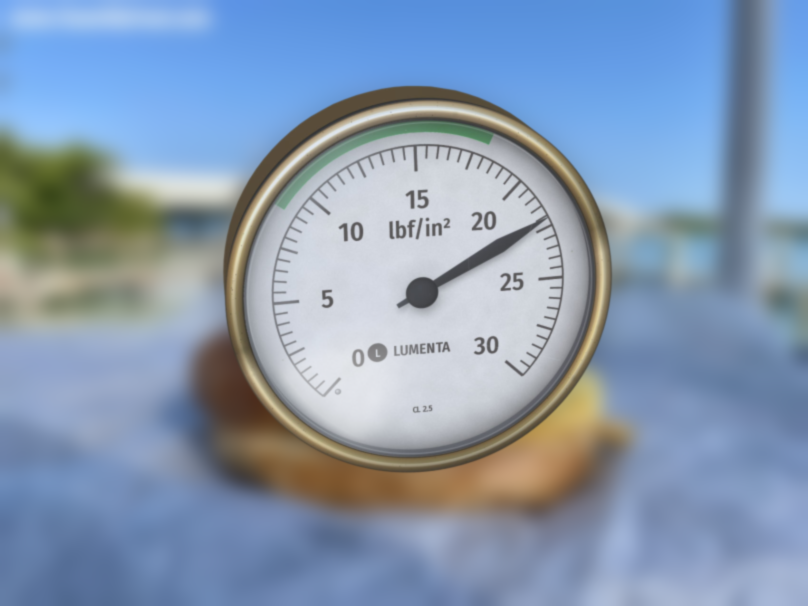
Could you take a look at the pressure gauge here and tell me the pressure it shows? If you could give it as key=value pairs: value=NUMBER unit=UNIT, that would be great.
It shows value=22 unit=psi
